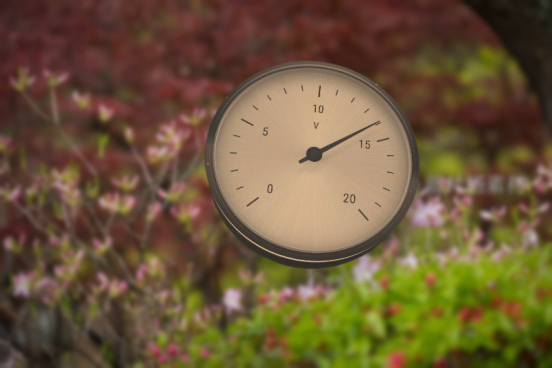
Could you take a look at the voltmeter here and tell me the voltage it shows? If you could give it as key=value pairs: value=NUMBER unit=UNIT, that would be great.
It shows value=14 unit=V
